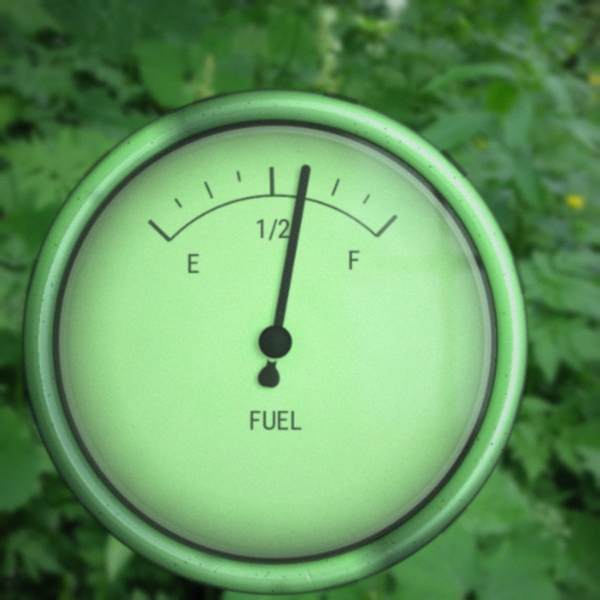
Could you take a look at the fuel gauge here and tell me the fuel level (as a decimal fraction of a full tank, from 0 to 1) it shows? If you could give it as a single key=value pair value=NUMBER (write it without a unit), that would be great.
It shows value=0.625
